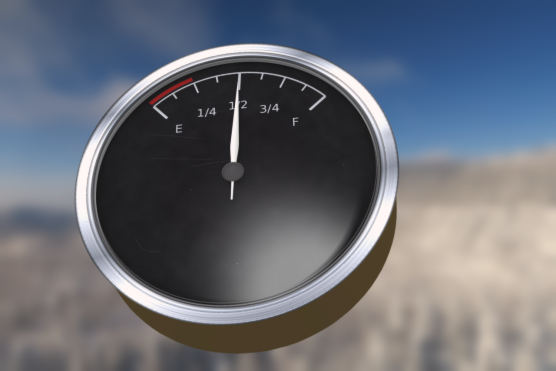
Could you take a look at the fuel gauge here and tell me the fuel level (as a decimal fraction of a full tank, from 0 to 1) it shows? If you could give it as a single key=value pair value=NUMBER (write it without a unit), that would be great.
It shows value=0.5
